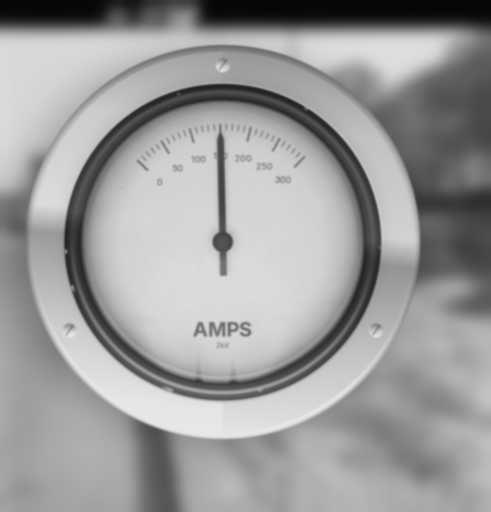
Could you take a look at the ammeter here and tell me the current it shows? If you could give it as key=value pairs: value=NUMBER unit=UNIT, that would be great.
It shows value=150 unit=A
